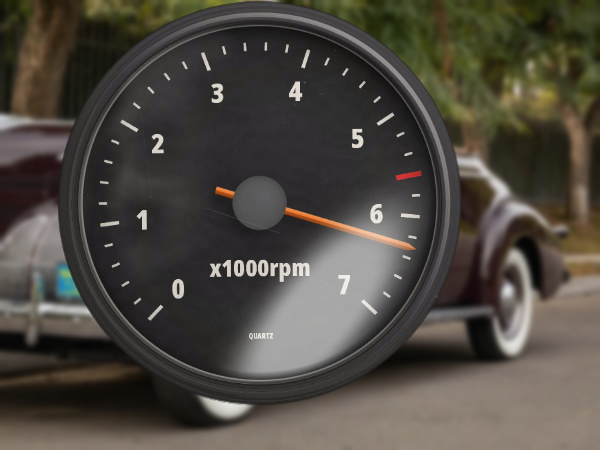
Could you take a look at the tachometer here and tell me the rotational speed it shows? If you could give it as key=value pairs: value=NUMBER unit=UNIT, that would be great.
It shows value=6300 unit=rpm
